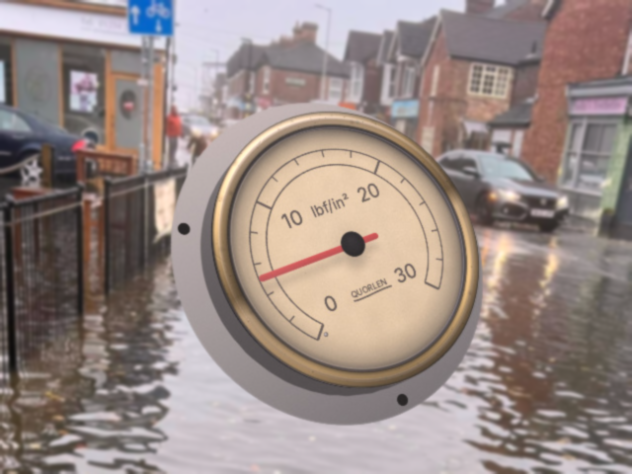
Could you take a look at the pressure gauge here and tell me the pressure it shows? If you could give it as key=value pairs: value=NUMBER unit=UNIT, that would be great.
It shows value=5 unit=psi
